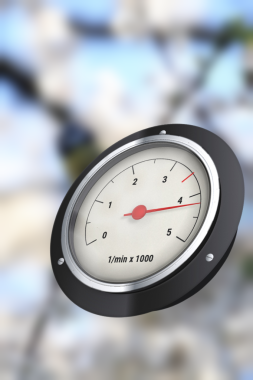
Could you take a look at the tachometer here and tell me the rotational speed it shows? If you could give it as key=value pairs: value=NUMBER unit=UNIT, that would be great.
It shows value=4250 unit=rpm
